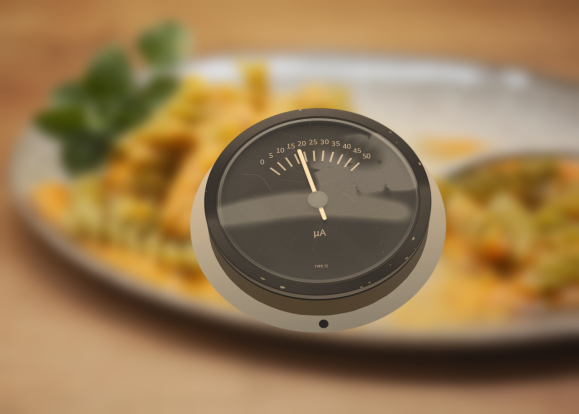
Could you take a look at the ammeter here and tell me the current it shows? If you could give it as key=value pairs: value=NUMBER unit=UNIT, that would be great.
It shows value=17.5 unit=µA
